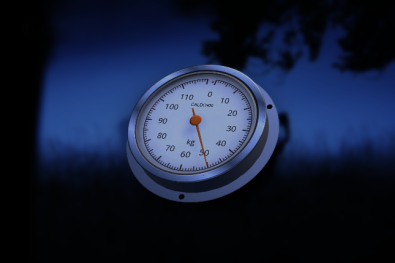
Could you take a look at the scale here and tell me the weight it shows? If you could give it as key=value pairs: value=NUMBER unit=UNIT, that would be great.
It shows value=50 unit=kg
